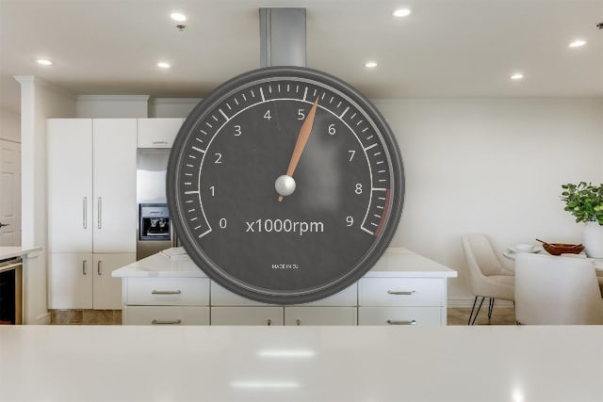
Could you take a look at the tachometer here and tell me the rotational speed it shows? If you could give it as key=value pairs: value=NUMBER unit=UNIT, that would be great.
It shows value=5300 unit=rpm
